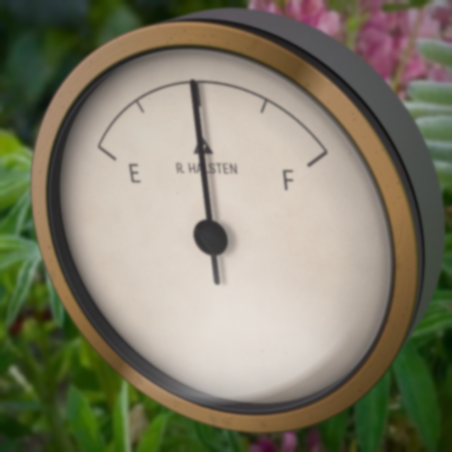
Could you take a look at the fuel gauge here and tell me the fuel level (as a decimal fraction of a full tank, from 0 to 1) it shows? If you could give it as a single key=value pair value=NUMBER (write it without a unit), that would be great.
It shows value=0.5
